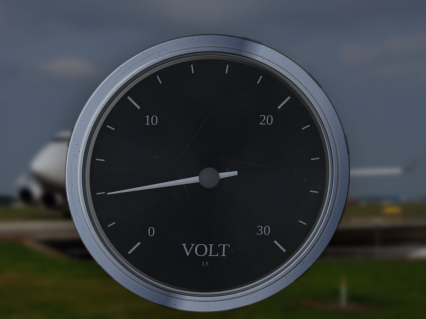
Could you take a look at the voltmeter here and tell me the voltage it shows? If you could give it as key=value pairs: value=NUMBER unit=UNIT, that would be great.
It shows value=4 unit=V
